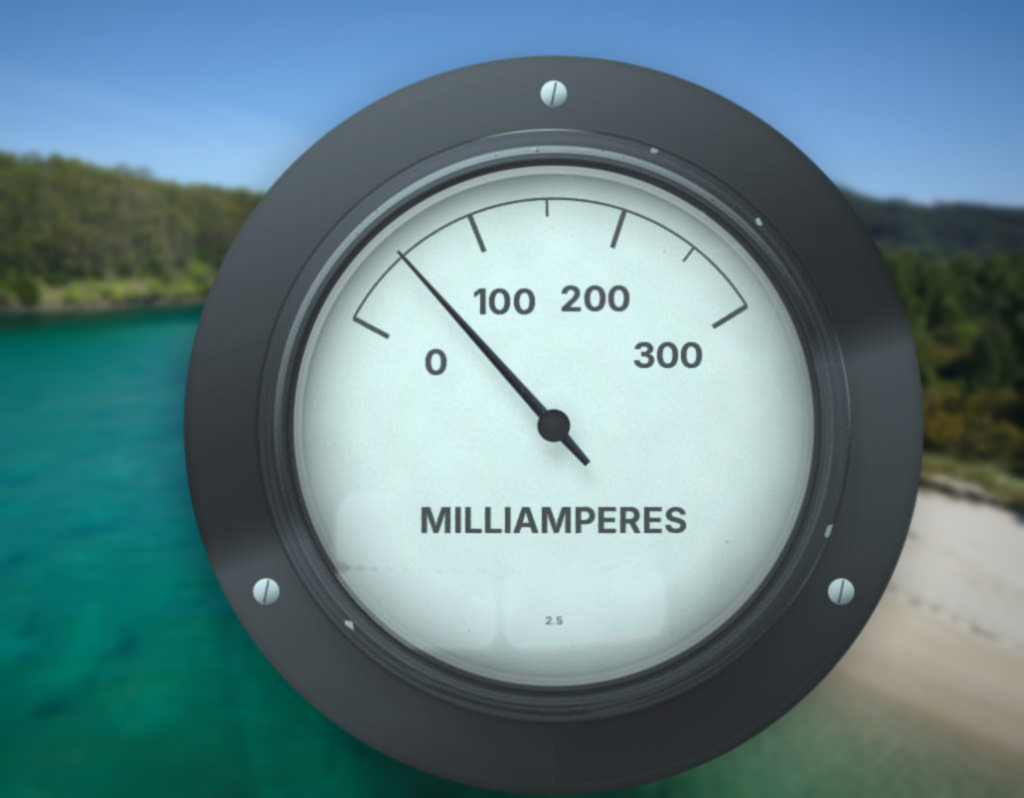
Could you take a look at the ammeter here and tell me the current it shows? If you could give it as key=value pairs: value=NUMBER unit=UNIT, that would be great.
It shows value=50 unit=mA
